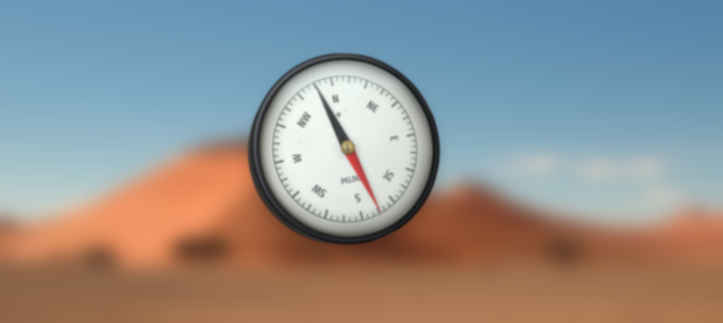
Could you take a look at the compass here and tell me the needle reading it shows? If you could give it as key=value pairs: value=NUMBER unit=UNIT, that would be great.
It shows value=165 unit=°
